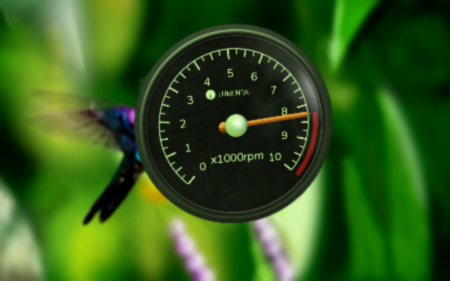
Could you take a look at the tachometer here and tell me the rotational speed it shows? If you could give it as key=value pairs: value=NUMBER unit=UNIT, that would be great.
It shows value=8250 unit=rpm
